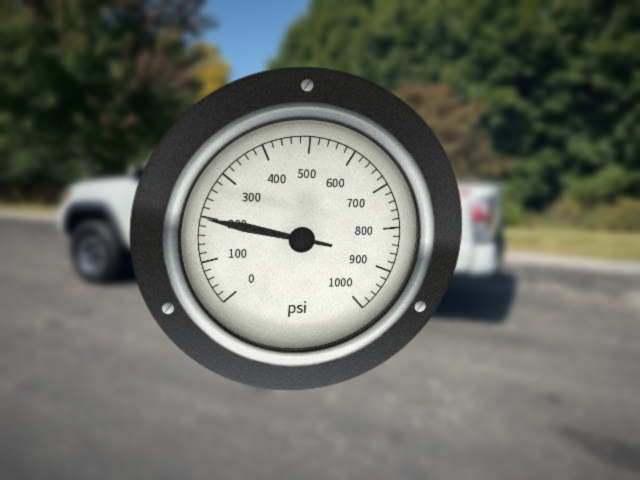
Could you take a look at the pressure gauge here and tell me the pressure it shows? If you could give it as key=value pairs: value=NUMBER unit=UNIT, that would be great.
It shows value=200 unit=psi
